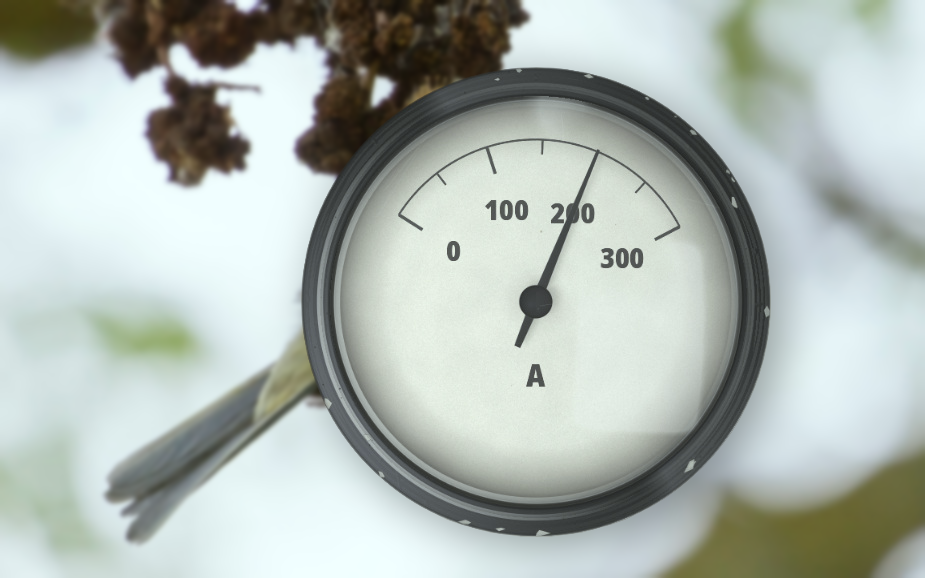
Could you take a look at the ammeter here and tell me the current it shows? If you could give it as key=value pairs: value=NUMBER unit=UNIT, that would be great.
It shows value=200 unit=A
